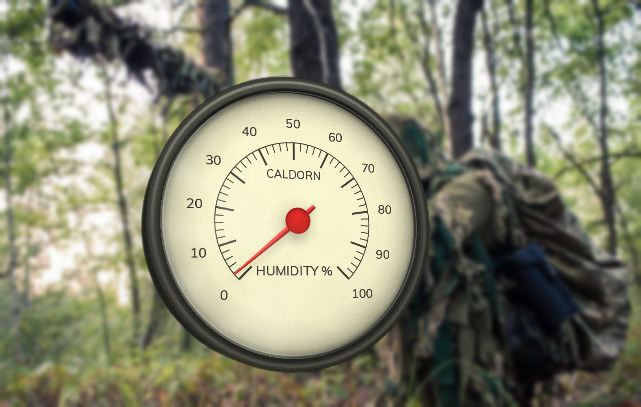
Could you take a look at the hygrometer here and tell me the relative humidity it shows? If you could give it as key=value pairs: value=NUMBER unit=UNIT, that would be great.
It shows value=2 unit=%
